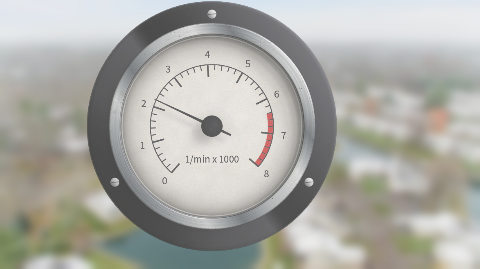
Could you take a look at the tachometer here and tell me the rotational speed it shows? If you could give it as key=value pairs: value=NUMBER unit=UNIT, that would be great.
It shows value=2200 unit=rpm
